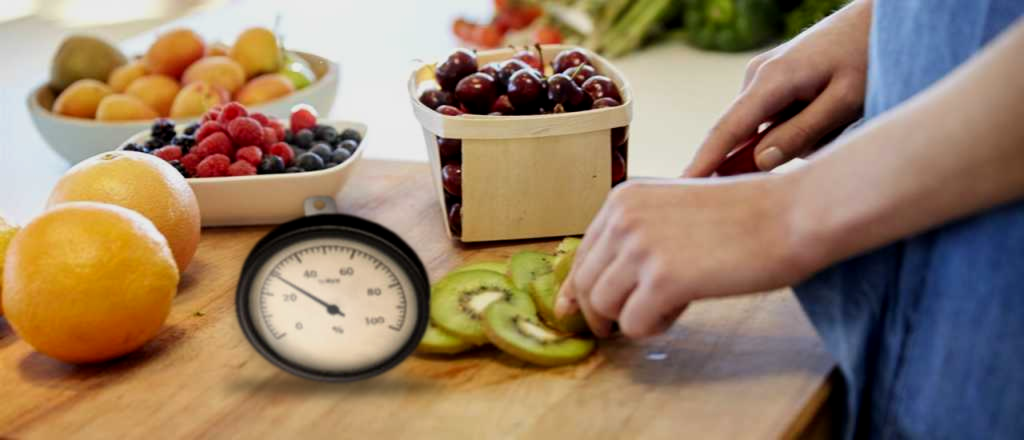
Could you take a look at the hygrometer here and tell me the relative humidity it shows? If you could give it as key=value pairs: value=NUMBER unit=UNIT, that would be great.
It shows value=30 unit=%
